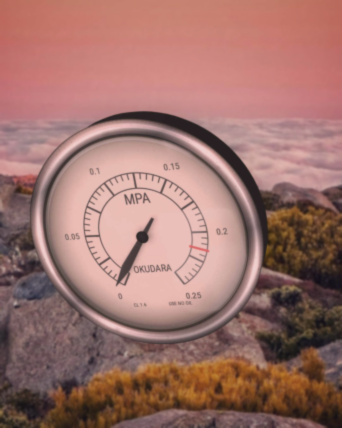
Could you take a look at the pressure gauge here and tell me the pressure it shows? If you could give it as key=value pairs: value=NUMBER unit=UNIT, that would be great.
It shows value=0.005 unit=MPa
